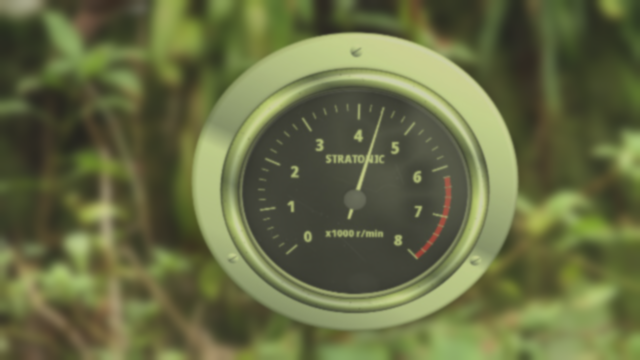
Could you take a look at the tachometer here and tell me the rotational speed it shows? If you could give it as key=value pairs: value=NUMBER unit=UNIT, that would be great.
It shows value=4400 unit=rpm
